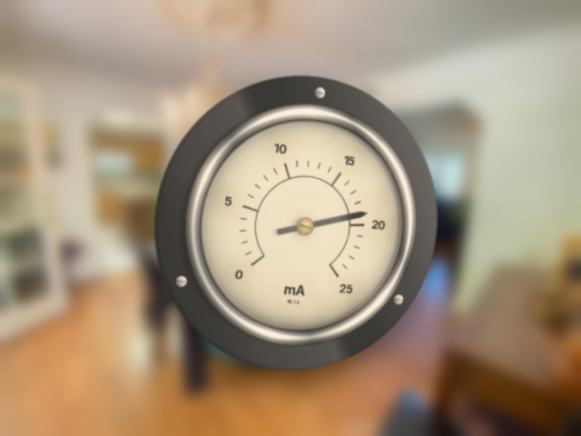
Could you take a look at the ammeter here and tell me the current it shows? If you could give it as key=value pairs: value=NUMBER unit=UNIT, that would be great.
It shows value=19 unit=mA
